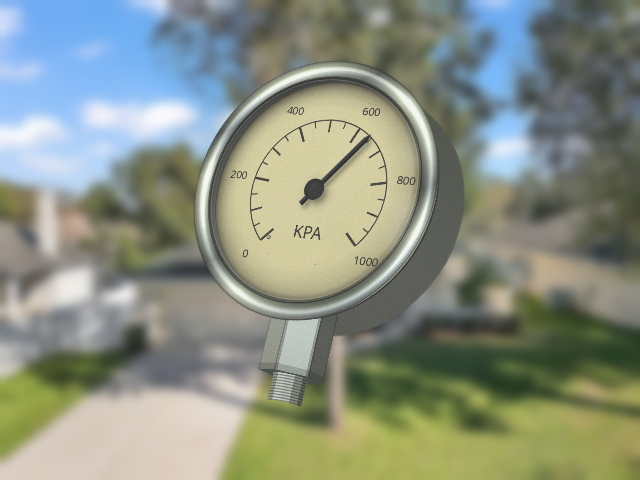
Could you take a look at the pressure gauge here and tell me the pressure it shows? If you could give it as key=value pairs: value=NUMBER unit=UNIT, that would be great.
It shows value=650 unit=kPa
